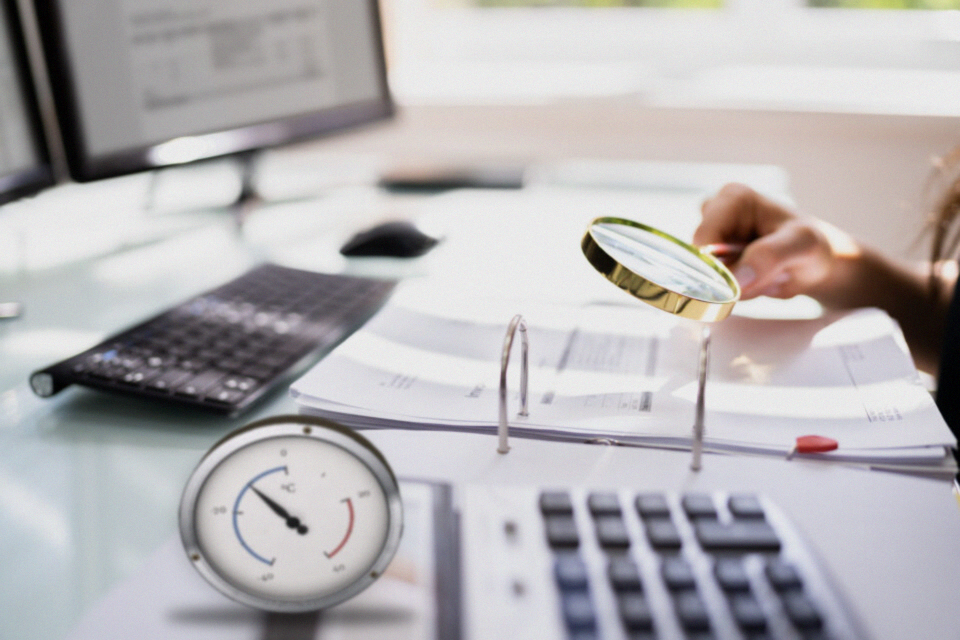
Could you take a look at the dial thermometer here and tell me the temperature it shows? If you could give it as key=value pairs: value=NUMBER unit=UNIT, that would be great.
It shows value=-10 unit=°C
